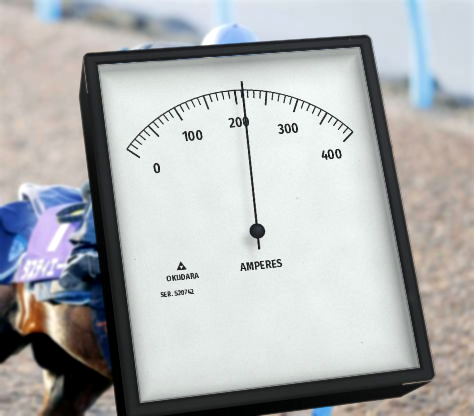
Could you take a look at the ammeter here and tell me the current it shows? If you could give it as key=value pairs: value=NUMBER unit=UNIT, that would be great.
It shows value=210 unit=A
